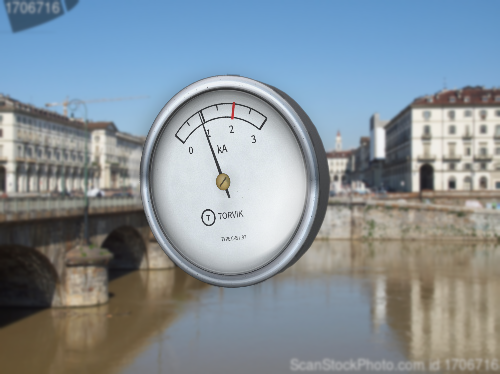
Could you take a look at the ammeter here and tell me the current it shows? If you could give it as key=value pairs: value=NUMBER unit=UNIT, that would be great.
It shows value=1 unit=kA
